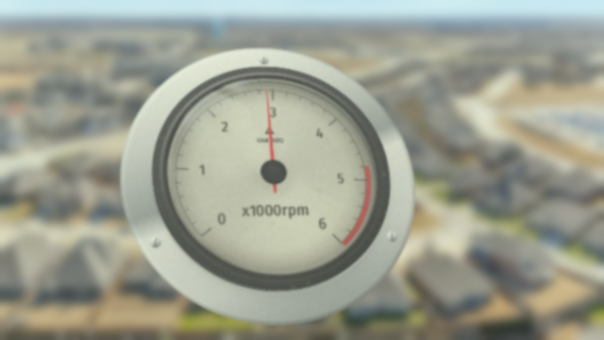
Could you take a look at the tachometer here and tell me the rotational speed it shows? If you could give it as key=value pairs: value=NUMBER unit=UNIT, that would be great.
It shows value=2900 unit=rpm
